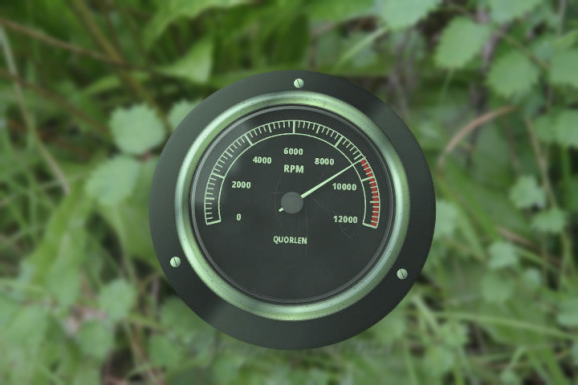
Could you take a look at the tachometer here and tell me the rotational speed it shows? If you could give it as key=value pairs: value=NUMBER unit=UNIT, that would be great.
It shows value=9200 unit=rpm
